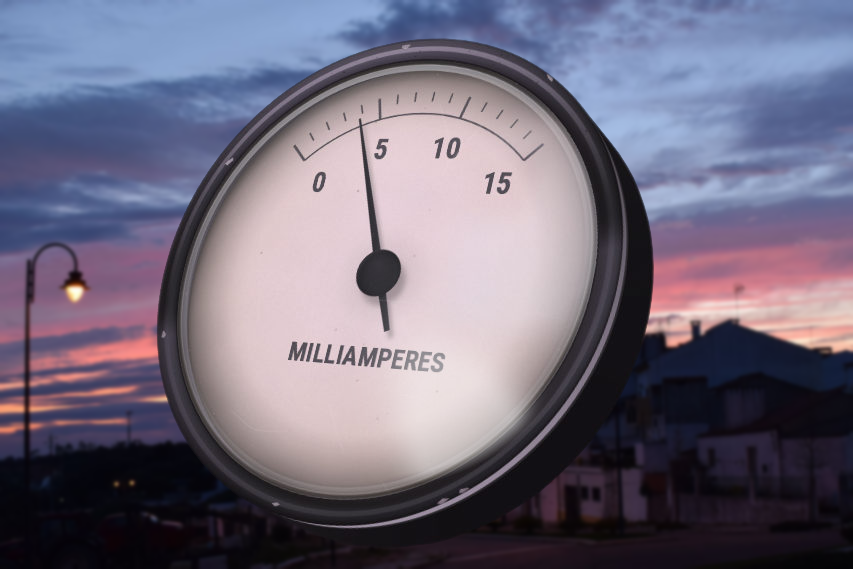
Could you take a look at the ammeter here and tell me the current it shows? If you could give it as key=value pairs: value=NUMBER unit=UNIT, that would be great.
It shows value=4 unit=mA
